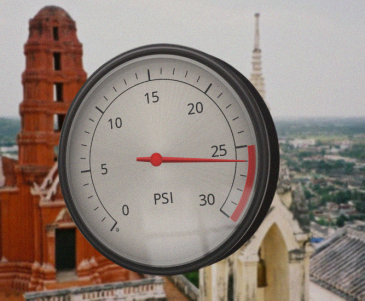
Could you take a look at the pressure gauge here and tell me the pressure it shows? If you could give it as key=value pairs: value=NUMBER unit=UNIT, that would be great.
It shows value=26 unit=psi
